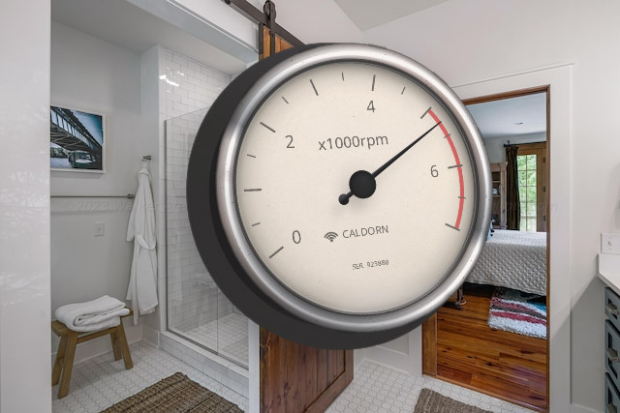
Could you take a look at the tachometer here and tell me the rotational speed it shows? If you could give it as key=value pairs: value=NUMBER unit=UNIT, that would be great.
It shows value=5250 unit=rpm
